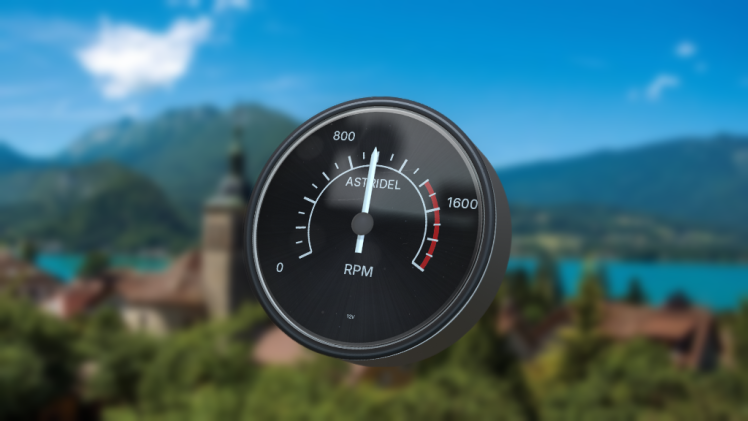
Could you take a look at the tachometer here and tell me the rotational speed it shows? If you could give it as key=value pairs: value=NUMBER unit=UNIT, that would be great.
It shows value=1000 unit=rpm
